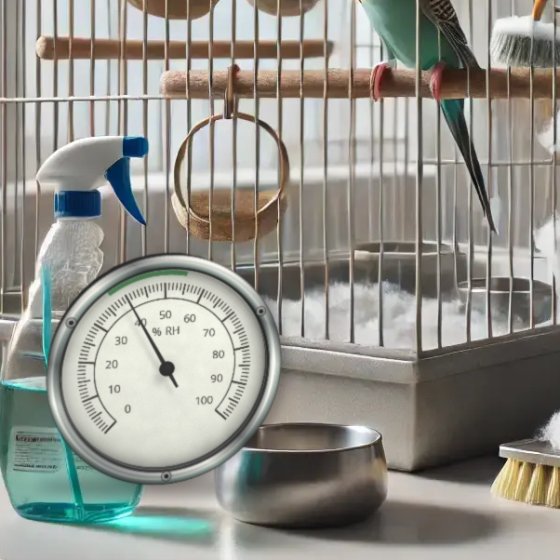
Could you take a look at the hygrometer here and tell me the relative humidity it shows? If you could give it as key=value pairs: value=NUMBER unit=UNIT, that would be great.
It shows value=40 unit=%
